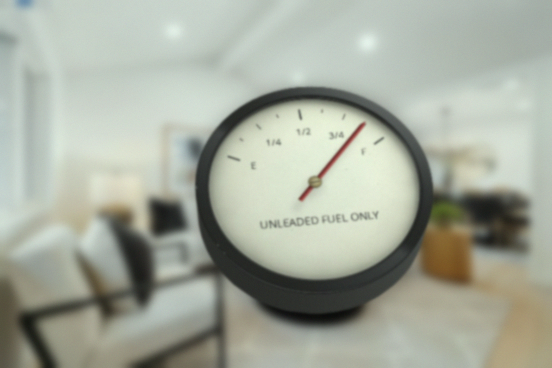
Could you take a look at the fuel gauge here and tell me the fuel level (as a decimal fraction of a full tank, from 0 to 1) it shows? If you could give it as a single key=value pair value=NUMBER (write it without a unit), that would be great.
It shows value=0.875
